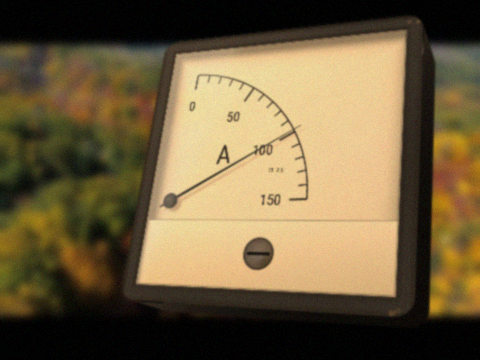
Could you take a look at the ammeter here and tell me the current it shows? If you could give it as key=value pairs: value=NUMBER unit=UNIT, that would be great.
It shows value=100 unit=A
